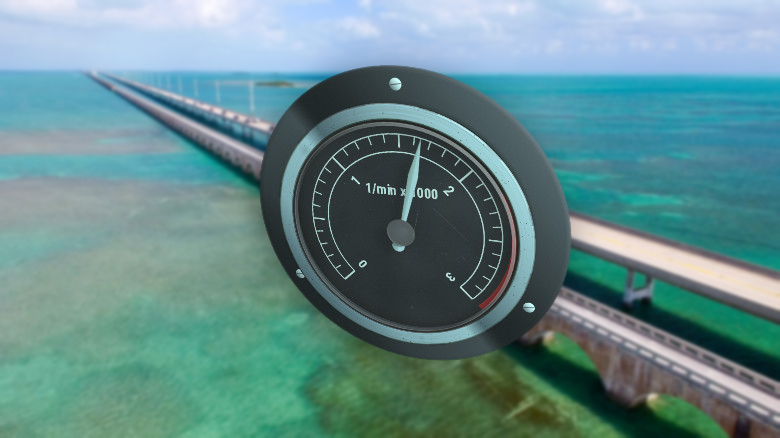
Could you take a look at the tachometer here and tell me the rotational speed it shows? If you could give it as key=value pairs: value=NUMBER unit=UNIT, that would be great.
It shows value=1650 unit=rpm
